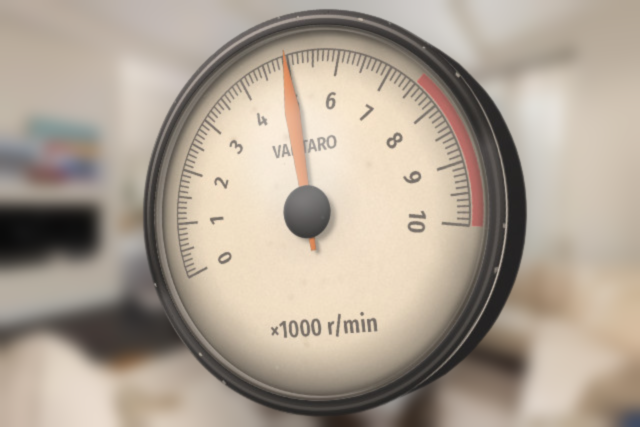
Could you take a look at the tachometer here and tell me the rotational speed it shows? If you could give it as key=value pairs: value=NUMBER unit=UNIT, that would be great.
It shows value=5000 unit=rpm
